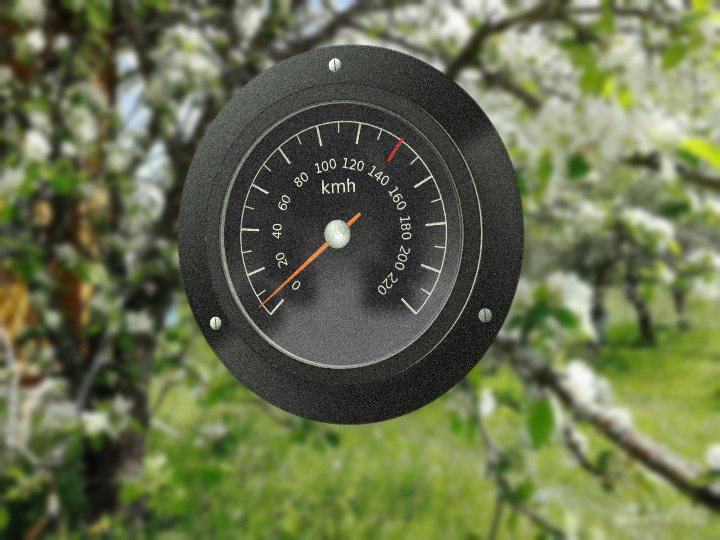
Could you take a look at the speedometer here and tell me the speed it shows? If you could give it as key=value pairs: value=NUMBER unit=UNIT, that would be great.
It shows value=5 unit=km/h
